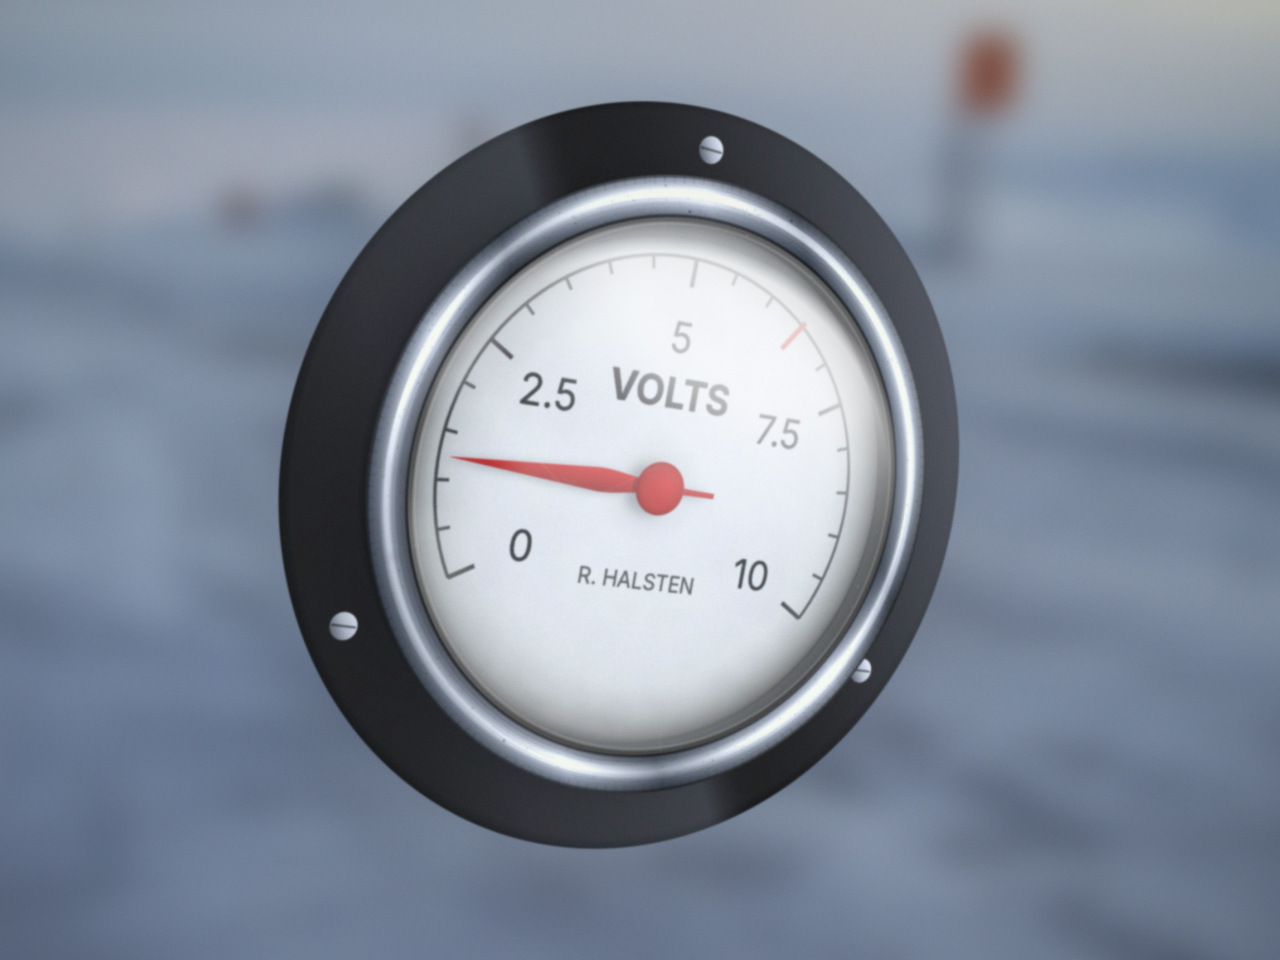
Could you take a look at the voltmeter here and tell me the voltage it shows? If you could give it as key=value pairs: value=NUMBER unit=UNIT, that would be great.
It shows value=1.25 unit=V
